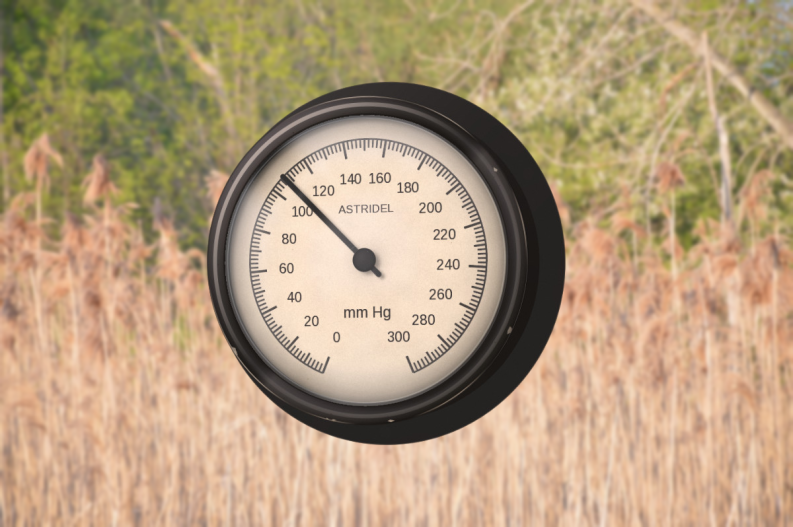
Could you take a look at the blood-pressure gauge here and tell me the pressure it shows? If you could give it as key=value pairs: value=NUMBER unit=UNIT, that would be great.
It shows value=108 unit=mmHg
